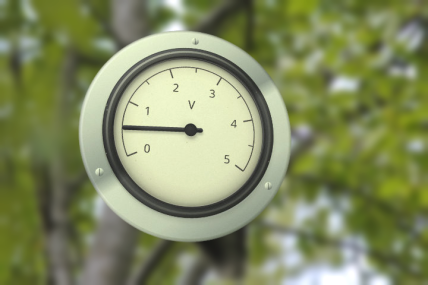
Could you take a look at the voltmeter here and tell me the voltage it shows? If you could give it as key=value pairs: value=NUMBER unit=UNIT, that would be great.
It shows value=0.5 unit=V
